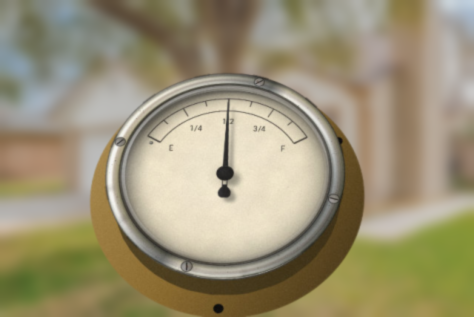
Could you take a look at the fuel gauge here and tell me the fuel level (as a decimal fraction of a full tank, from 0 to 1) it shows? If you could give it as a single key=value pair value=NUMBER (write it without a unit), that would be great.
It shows value=0.5
